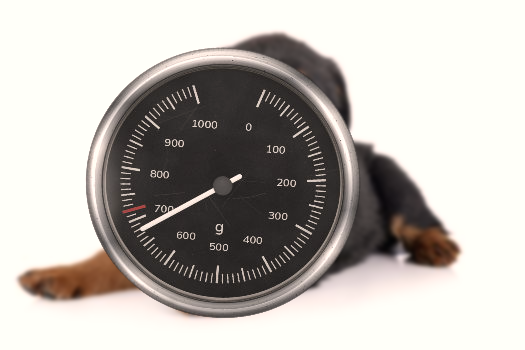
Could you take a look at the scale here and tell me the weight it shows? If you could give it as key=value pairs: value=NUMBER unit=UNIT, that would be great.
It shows value=680 unit=g
